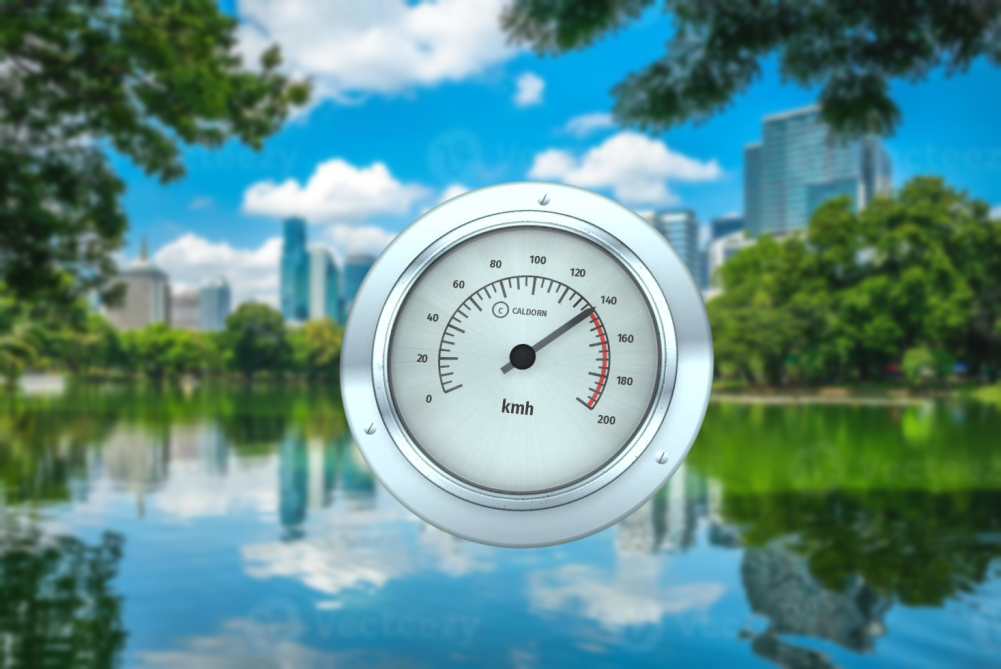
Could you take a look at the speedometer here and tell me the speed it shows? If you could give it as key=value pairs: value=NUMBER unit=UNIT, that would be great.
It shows value=140 unit=km/h
